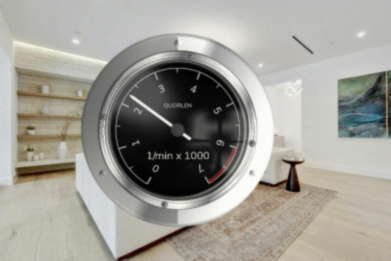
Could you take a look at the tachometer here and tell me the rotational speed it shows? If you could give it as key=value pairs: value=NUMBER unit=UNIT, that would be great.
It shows value=2250 unit=rpm
